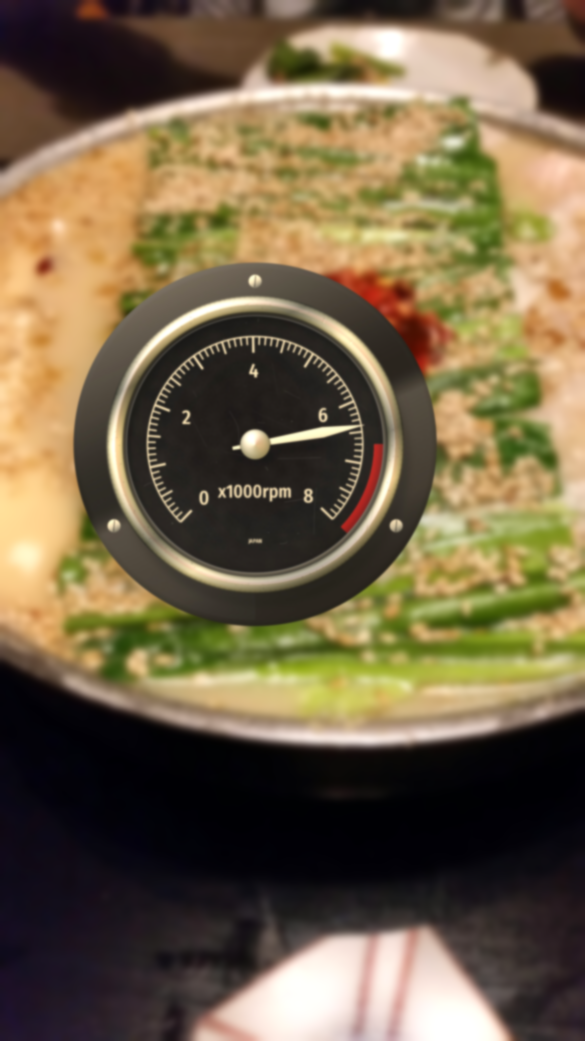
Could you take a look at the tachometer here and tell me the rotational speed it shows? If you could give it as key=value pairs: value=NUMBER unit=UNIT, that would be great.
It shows value=6400 unit=rpm
